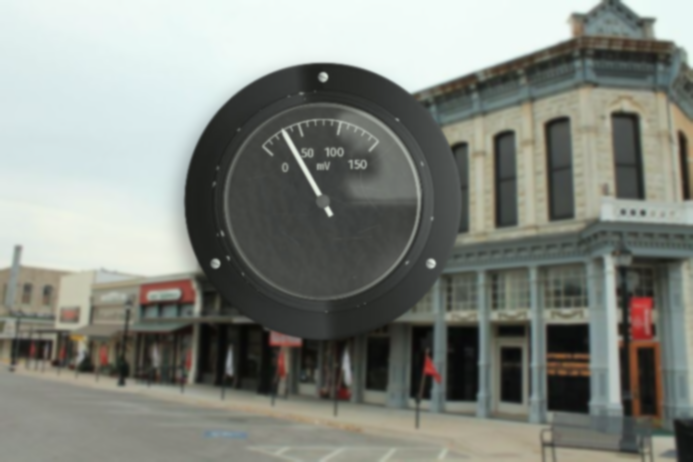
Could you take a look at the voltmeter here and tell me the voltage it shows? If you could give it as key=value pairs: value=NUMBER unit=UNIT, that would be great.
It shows value=30 unit=mV
